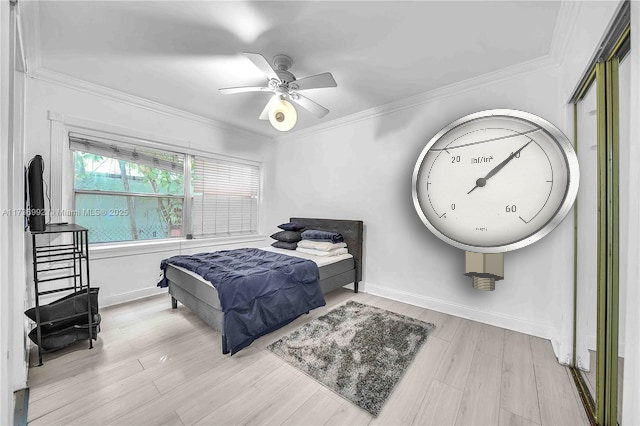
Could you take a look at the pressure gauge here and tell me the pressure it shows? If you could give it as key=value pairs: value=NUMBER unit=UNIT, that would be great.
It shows value=40 unit=psi
